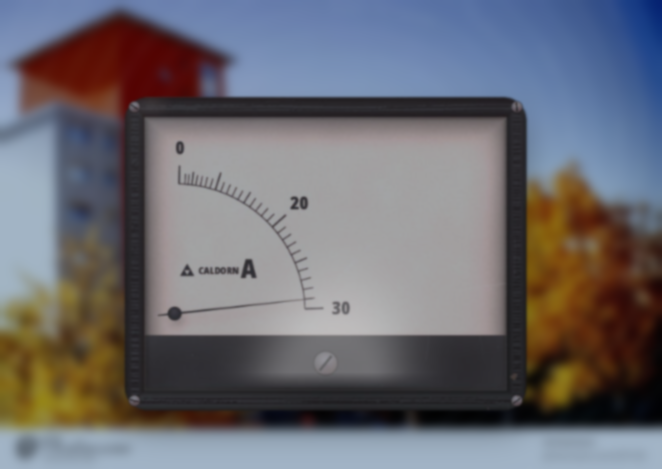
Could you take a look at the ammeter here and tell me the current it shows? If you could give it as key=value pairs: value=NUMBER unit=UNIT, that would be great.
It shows value=29 unit=A
